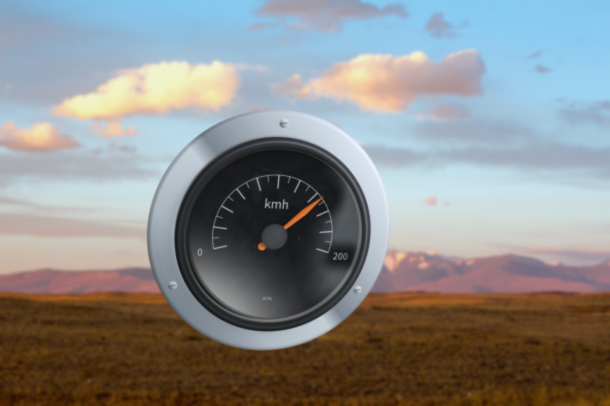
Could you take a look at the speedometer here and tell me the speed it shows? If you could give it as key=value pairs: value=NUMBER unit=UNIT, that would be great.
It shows value=145 unit=km/h
